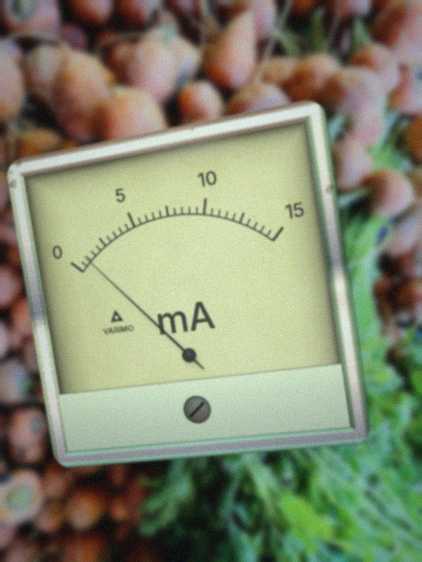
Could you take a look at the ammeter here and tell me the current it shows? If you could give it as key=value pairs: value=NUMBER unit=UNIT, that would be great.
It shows value=1 unit=mA
